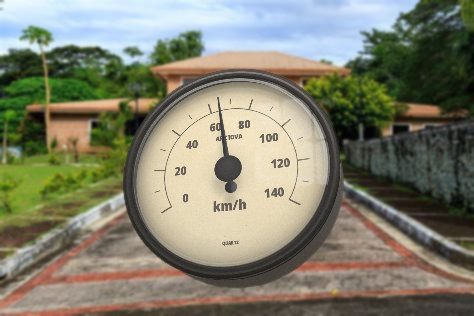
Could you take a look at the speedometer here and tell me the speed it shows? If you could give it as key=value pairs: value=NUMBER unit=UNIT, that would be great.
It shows value=65 unit=km/h
